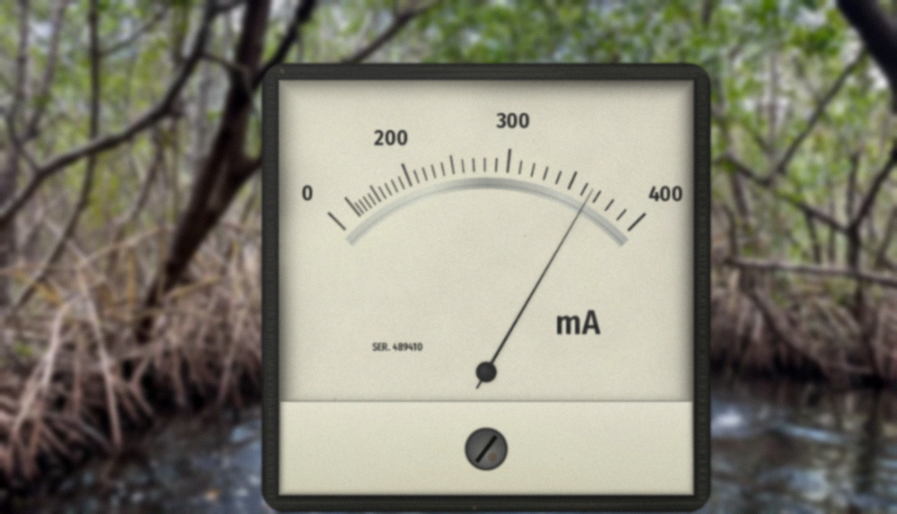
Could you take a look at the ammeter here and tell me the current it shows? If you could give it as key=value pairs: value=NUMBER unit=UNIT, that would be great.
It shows value=365 unit=mA
